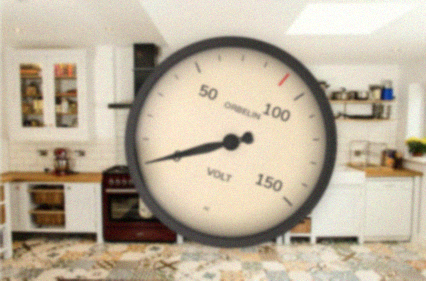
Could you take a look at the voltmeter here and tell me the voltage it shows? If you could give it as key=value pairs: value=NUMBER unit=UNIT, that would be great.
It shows value=0 unit=V
